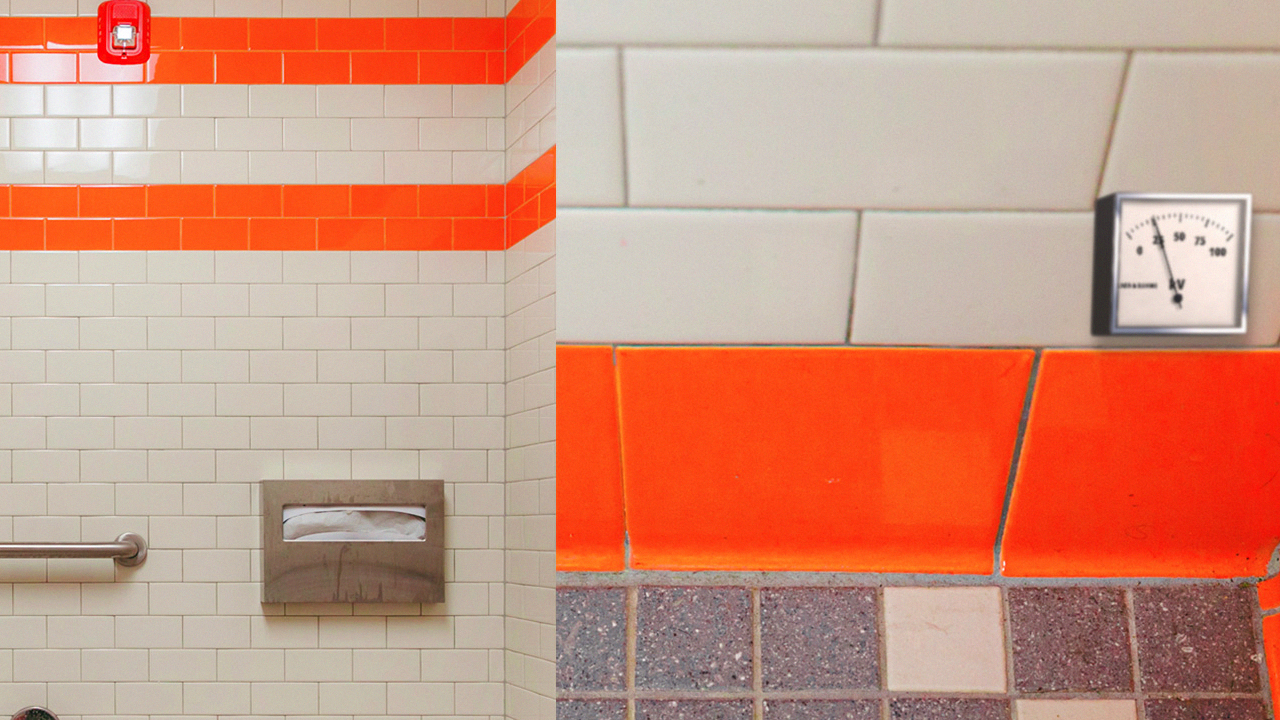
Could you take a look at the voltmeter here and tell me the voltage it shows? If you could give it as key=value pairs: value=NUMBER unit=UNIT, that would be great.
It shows value=25 unit=kV
